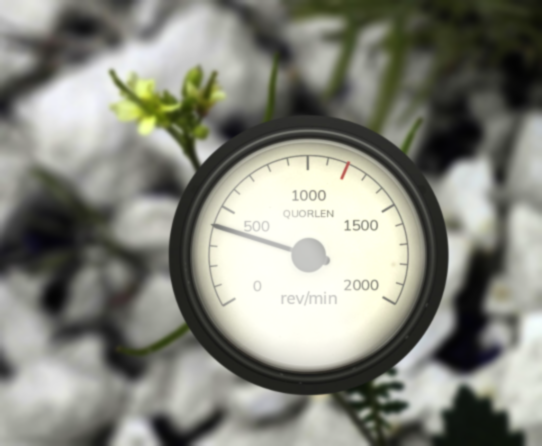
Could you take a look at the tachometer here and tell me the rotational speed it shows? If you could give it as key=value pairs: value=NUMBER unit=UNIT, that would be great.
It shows value=400 unit=rpm
